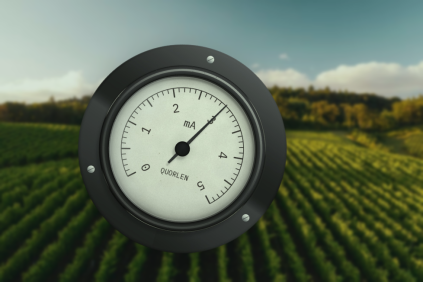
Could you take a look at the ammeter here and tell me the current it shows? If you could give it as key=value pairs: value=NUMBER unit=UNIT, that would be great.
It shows value=3 unit=mA
